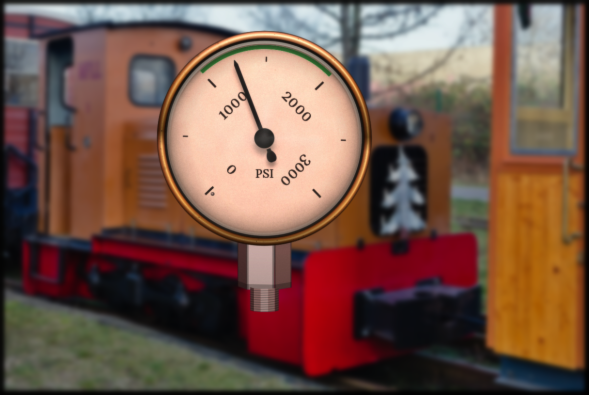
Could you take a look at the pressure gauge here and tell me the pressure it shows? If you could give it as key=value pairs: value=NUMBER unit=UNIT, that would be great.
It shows value=1250 unit=psi
